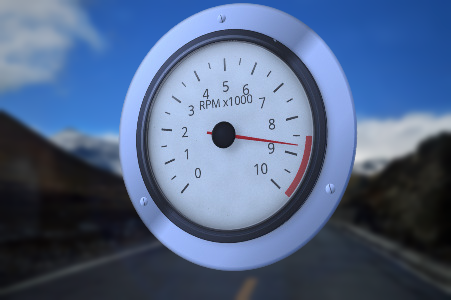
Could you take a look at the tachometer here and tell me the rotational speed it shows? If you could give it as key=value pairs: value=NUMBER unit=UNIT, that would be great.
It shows value=8750 unit=rpm
